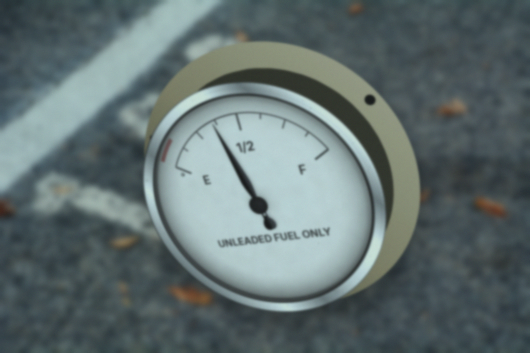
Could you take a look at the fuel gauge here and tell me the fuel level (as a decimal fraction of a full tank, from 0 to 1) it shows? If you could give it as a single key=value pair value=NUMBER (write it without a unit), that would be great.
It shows value=0.375
